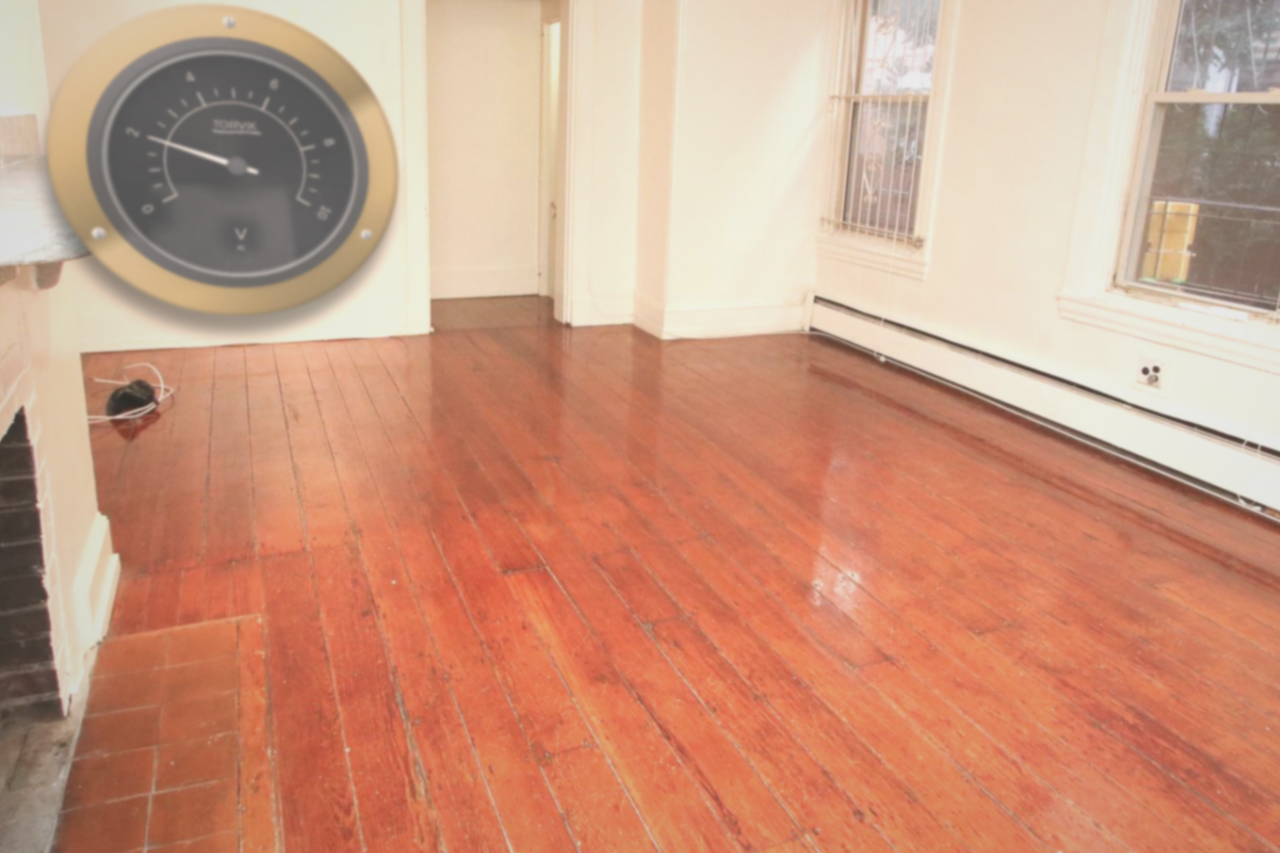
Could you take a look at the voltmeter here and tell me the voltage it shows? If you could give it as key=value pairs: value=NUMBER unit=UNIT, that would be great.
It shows value=2 unit=V
